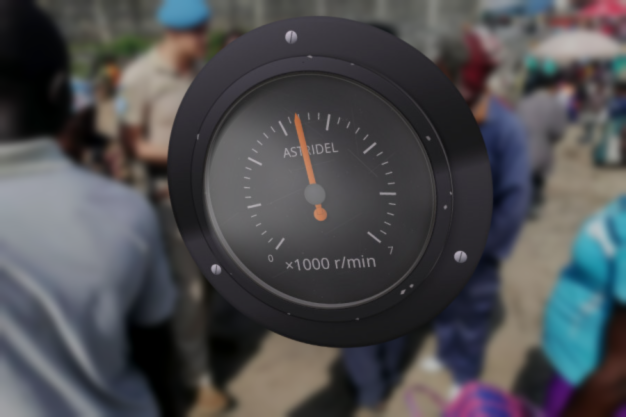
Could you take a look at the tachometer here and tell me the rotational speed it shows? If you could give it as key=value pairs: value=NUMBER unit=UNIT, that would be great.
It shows value=3400 unit=rpm
